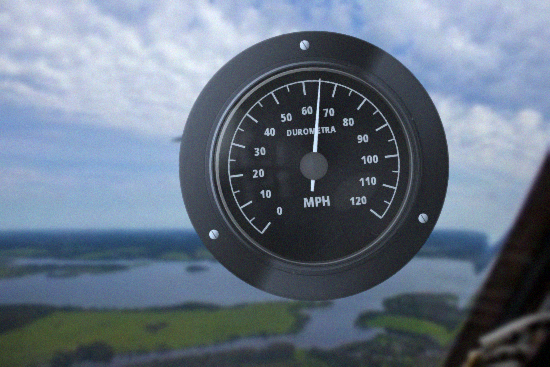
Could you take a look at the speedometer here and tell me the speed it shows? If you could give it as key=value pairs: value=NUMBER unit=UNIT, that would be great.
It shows value=65 unit=mph
